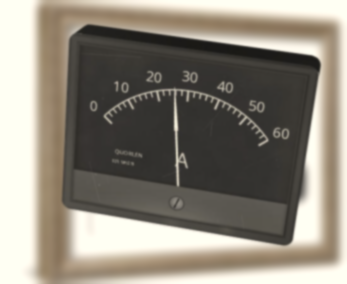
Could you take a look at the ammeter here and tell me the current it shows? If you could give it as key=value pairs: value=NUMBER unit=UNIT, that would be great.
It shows value=26 unit=A
